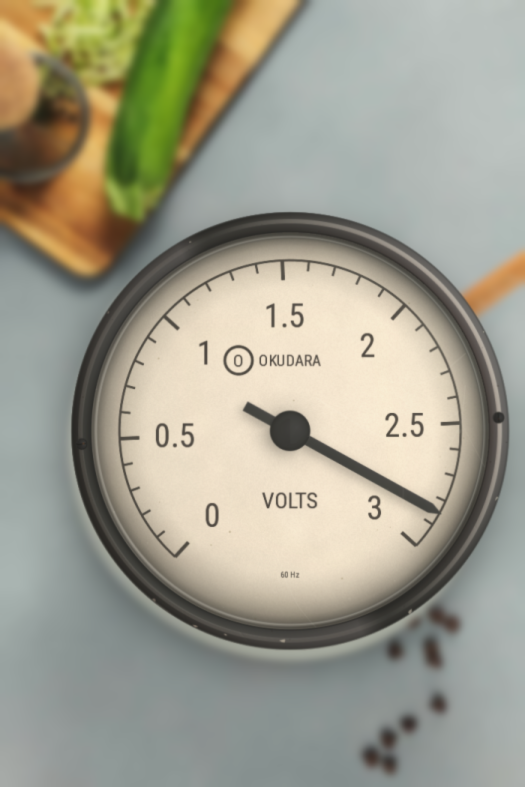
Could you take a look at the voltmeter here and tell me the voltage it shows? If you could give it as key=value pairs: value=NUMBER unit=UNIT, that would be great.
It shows value=2.85 unit=V
